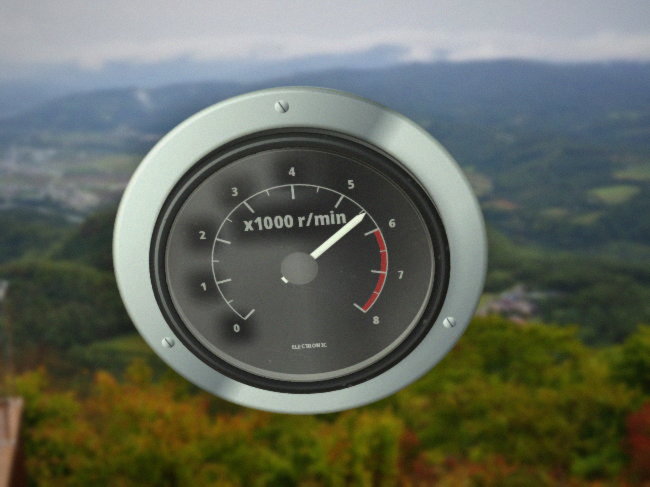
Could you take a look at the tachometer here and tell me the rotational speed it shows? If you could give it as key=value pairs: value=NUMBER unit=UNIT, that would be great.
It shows value=5500 unit=rpm
